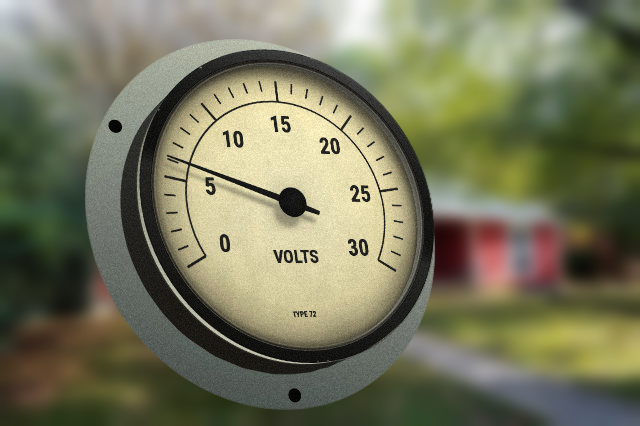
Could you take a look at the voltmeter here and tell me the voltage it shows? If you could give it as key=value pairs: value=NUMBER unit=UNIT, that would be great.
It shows value=6 unit=V
